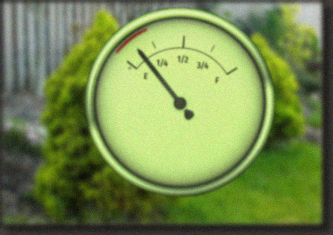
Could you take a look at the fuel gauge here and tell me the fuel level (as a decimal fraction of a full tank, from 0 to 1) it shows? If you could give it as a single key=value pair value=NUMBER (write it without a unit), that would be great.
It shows value=0.125
